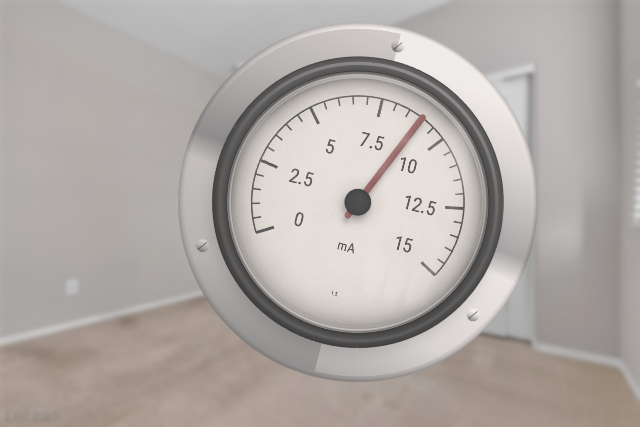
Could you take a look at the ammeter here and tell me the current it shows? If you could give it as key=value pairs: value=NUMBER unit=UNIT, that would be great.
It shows value=9 unit=mA
